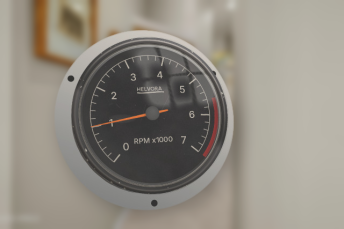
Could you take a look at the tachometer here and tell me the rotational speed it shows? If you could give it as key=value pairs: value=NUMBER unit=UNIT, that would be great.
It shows value=1000 unit=rpm
